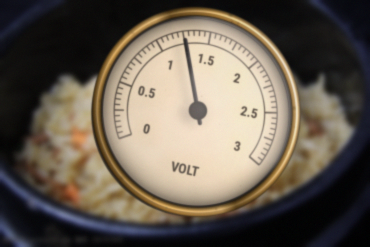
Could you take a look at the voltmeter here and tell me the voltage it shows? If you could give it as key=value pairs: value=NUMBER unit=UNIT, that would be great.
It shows value=1.25 unit=V
